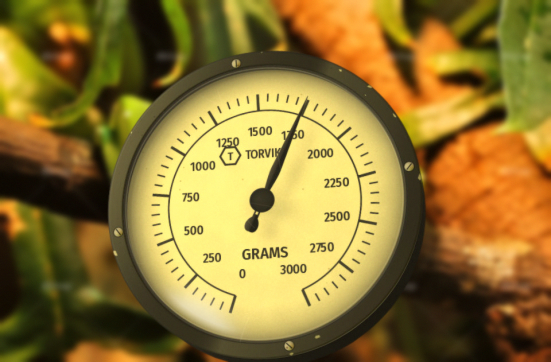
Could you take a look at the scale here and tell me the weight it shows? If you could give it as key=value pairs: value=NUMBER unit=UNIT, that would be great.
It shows value=1750 unit=g
